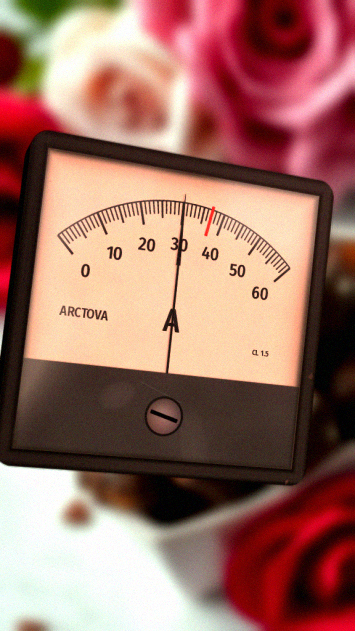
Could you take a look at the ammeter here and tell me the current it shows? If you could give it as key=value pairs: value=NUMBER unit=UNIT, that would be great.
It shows value=30 unit=A
